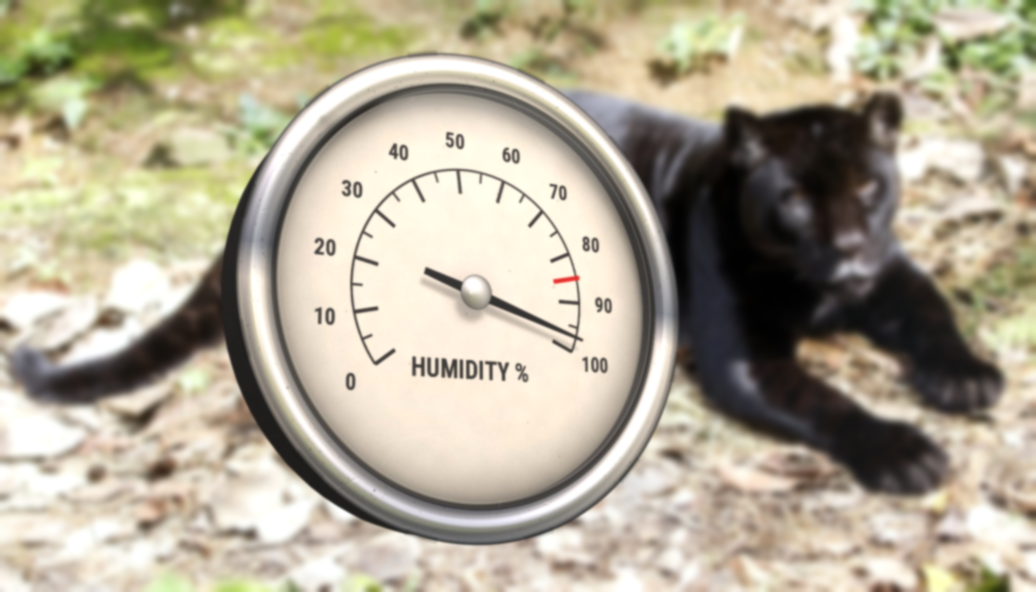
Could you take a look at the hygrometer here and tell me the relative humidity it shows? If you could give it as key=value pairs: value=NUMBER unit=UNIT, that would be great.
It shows value=97.5 unit=%
